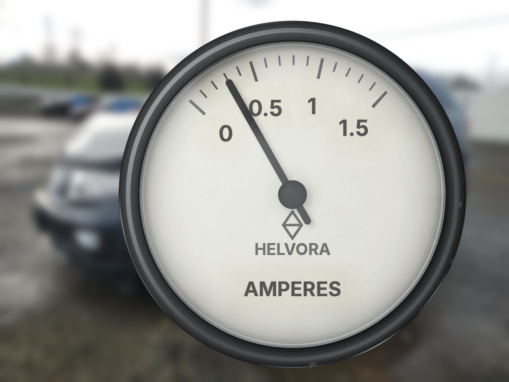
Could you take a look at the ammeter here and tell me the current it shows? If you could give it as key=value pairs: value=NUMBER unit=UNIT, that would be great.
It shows value=0.3 unit=A
